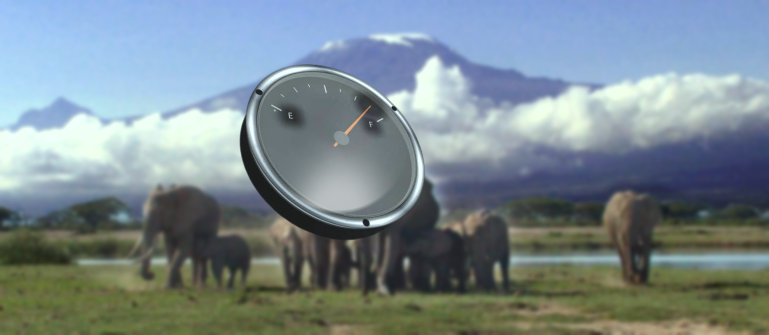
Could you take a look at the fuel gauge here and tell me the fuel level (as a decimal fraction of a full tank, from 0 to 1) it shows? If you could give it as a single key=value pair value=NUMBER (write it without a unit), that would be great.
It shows value=0.875
